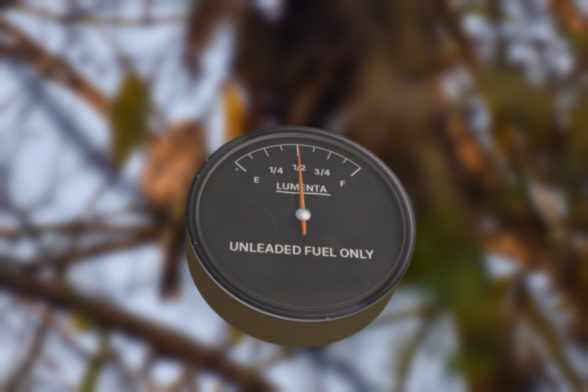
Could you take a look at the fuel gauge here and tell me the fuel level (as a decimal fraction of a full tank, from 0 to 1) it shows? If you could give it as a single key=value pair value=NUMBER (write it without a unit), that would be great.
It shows value=0.5
